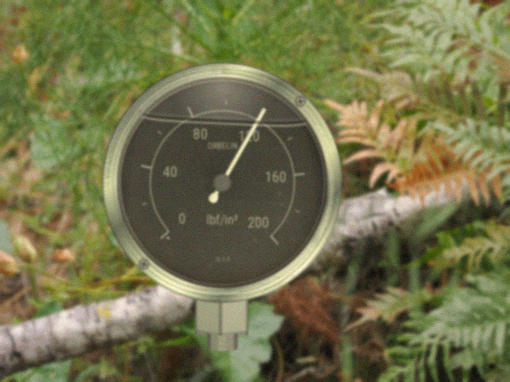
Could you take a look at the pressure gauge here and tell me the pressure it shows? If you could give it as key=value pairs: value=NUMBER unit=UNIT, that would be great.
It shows value=120 unit=psi
